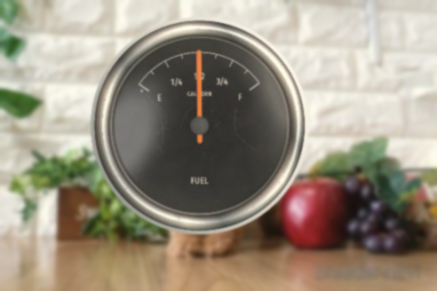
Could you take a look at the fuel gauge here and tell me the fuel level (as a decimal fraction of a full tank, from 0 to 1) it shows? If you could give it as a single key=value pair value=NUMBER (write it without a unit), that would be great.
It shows value=0.5
